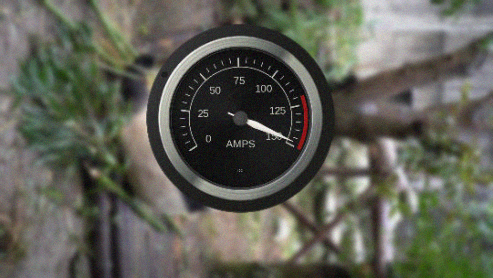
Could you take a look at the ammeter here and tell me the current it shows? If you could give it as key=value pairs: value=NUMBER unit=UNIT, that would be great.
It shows value=147.5 unit=A
